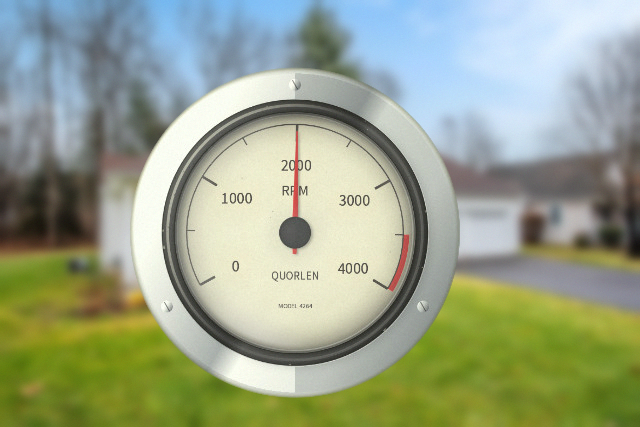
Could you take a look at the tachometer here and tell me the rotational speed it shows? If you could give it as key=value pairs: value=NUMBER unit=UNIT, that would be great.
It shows value=2000 unit=rpm
